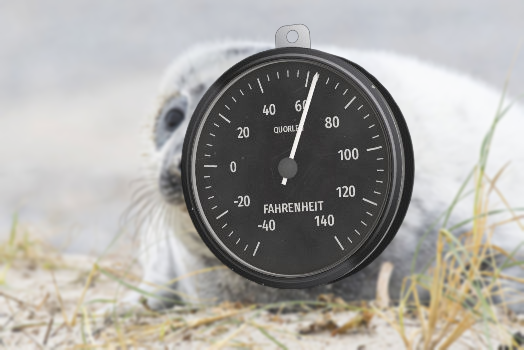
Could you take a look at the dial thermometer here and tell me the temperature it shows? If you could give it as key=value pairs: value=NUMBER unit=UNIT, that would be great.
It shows value=64 unit=°F
